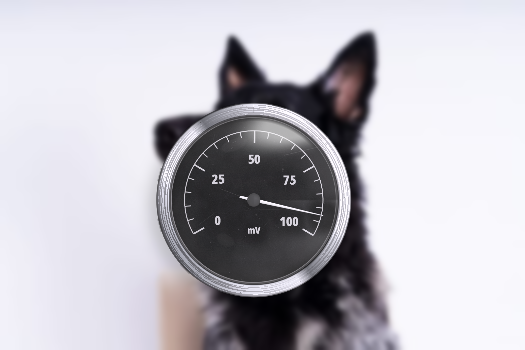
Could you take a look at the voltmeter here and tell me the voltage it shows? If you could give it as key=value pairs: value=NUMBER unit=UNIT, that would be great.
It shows value=92.5 unit=mV
